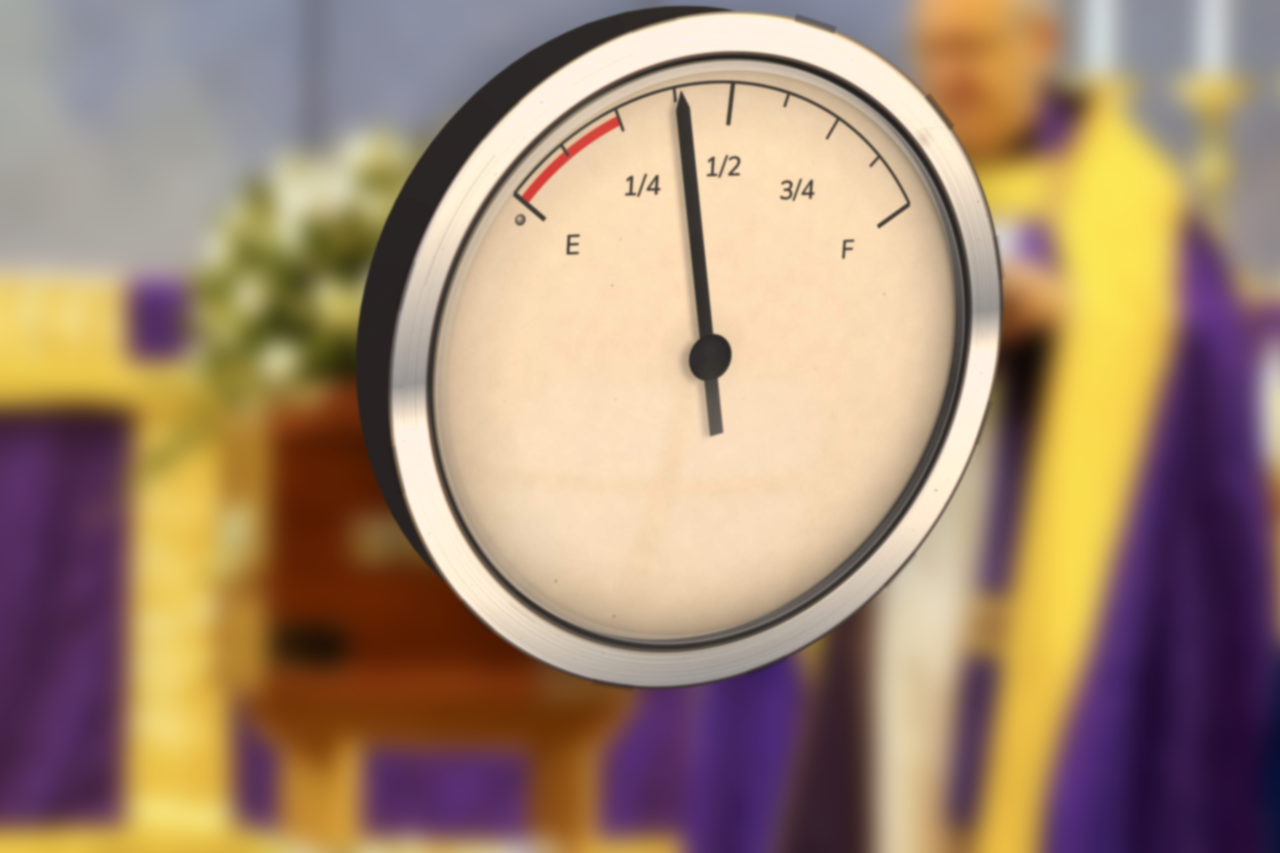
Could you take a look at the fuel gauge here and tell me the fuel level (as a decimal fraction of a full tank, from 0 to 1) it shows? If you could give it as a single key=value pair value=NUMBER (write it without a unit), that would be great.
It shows value=0.375
